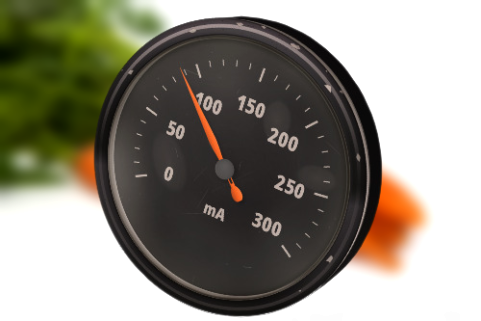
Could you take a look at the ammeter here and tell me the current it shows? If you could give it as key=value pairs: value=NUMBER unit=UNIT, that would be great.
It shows value=90 unit=mA
